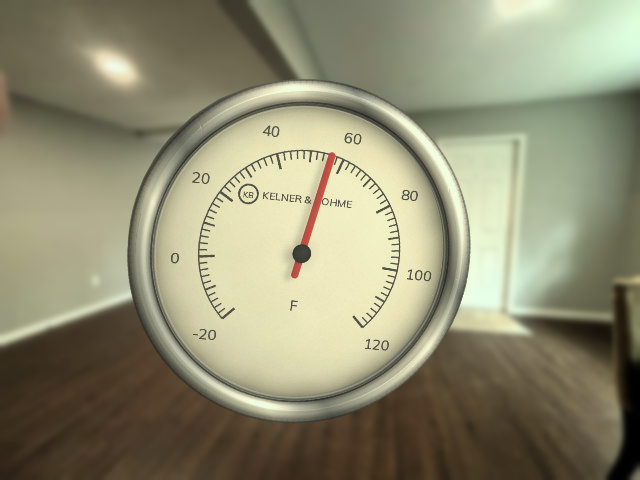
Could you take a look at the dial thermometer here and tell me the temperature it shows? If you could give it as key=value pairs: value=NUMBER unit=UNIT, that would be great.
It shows value=56 unit=°F
